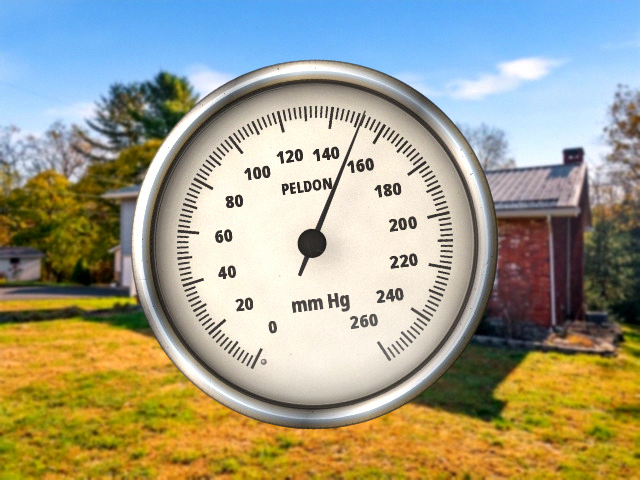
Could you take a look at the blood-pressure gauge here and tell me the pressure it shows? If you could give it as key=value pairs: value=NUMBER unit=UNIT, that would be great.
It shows value=152 unit=mmHg
